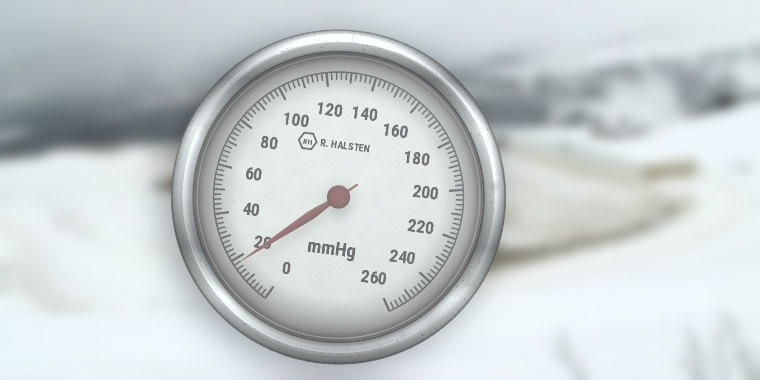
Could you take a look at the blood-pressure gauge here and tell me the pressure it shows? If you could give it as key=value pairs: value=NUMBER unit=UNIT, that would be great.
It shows value=18 unit=mmHg
